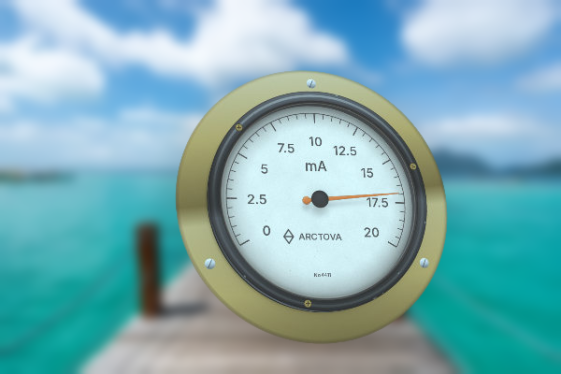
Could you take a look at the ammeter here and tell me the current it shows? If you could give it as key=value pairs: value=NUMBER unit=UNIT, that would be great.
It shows value=17 unit=mA
